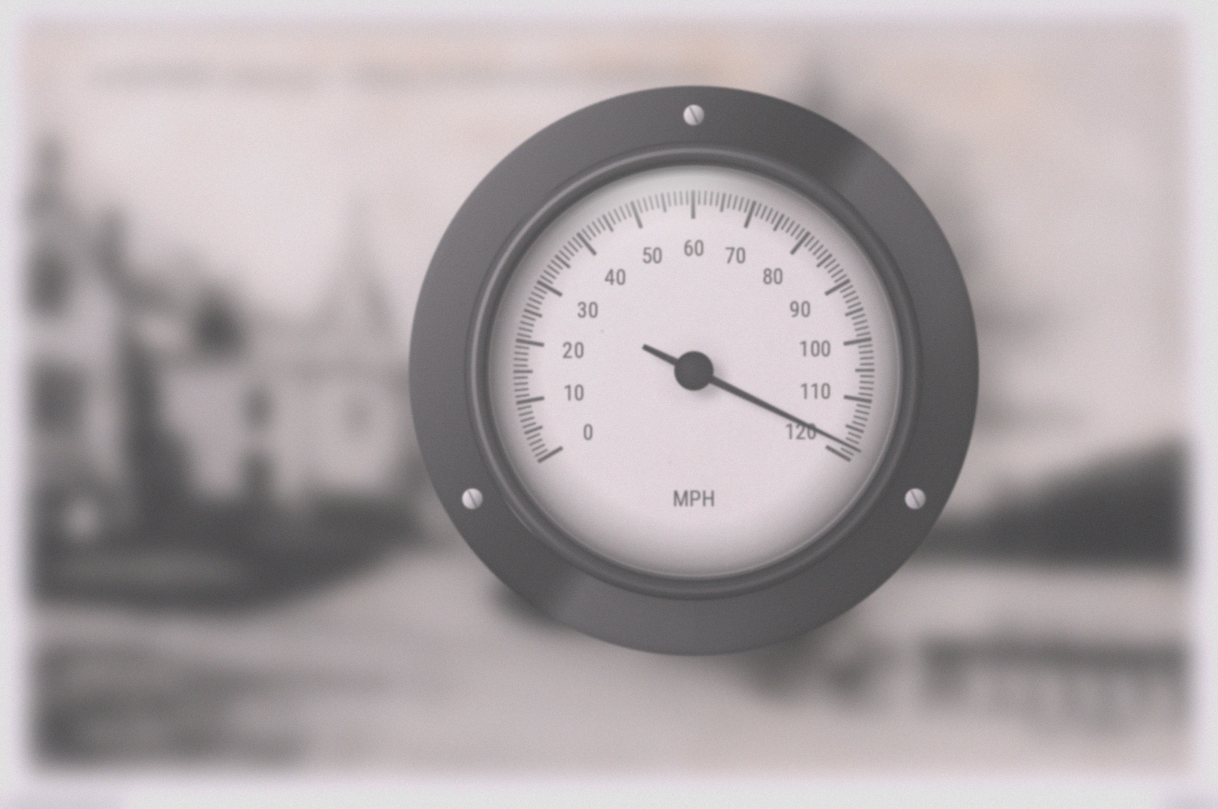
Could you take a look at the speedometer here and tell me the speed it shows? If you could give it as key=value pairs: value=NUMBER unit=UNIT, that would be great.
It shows value=118 unit=mph
